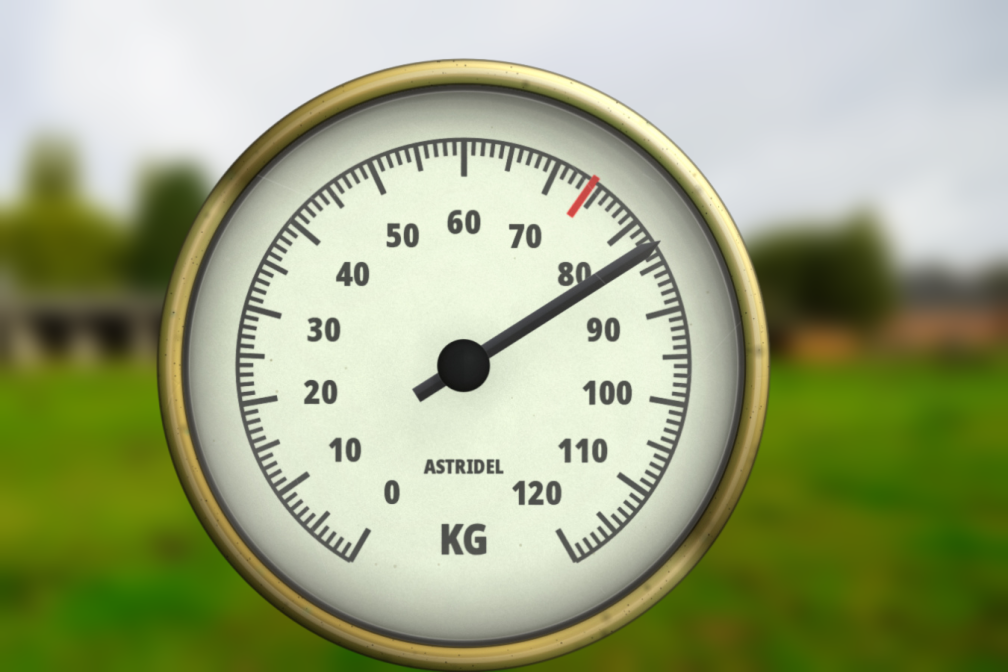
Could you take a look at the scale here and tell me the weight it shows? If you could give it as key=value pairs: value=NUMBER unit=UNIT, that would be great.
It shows value=83 unit=kg
